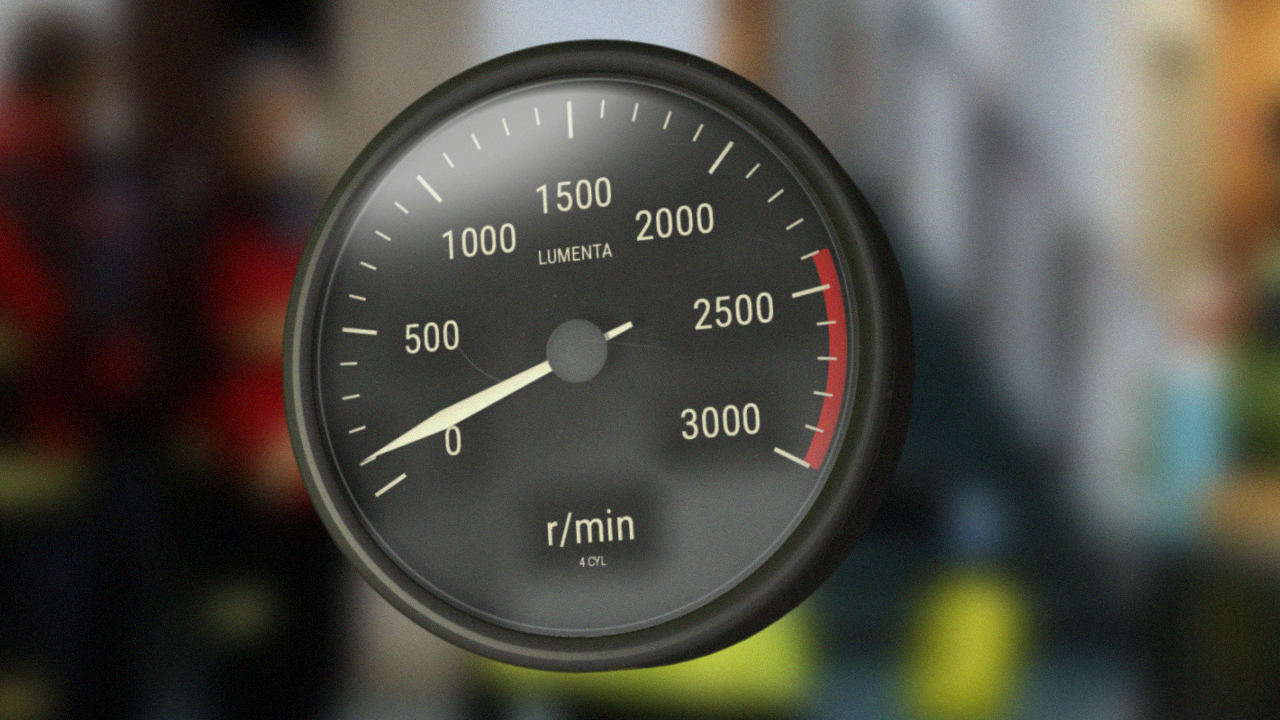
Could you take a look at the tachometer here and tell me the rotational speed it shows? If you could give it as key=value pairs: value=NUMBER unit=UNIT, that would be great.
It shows value=100 unit=rpm
